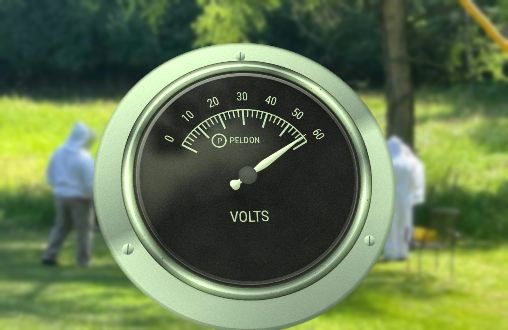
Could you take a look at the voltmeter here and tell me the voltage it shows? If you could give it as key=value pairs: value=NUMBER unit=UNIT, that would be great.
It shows value=58 unit=V
